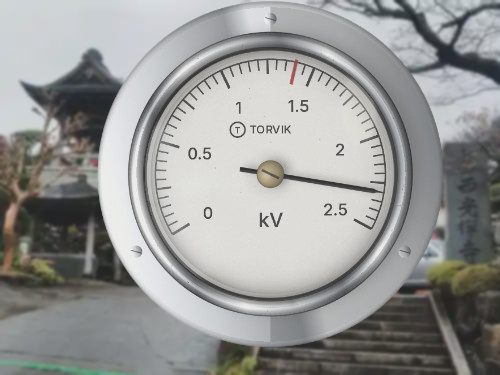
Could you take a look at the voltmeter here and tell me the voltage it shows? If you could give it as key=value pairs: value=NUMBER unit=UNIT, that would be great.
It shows value=2.3 unit=kV
